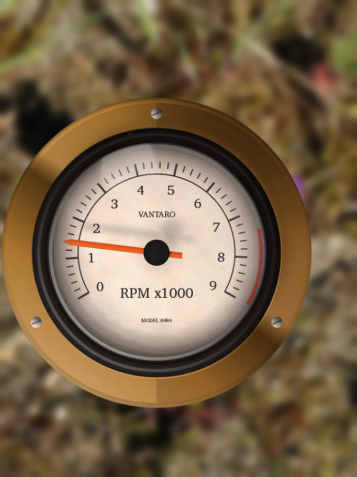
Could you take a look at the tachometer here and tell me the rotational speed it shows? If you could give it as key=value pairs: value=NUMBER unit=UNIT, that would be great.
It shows value=1400 unit=rpm
